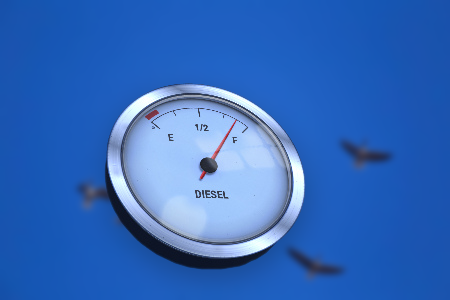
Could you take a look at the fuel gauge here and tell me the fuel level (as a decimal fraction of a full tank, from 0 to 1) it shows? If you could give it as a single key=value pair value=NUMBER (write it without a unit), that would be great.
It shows value=0.875
